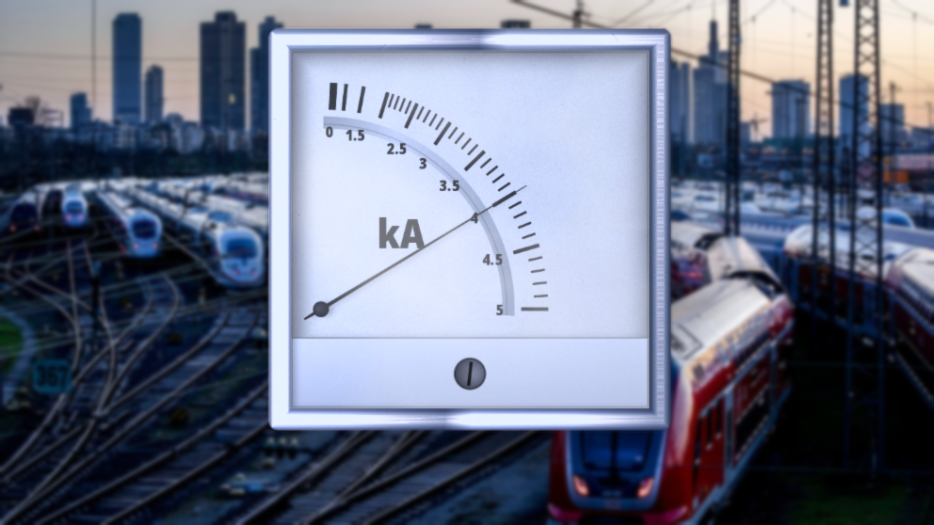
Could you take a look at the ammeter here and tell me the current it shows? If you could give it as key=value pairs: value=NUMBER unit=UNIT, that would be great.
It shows value=4 unit=kA
